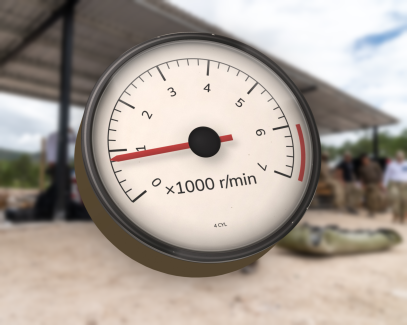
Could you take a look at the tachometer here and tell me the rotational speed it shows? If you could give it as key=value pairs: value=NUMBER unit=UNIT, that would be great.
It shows value=800 unit=rpm
